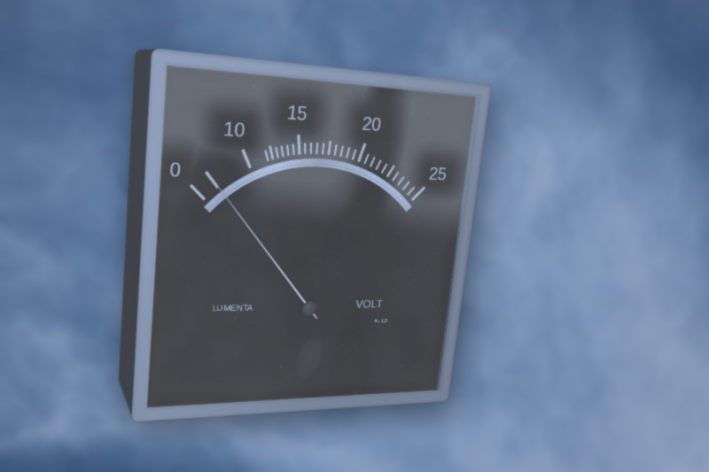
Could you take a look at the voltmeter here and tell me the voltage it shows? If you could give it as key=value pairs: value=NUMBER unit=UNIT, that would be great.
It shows value=5 unit=V
